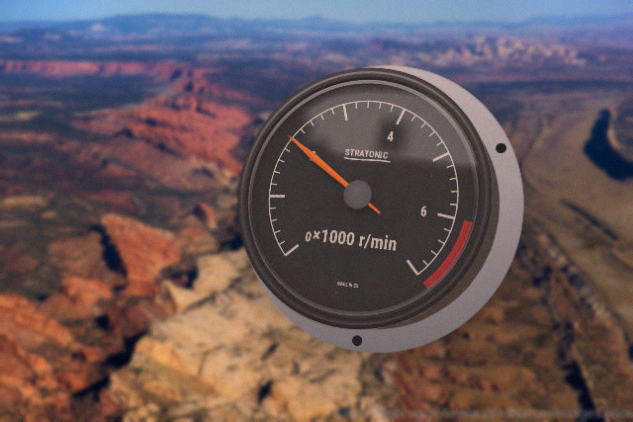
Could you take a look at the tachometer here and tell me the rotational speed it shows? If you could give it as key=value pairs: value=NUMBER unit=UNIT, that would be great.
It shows value=2000 unit=rpm
